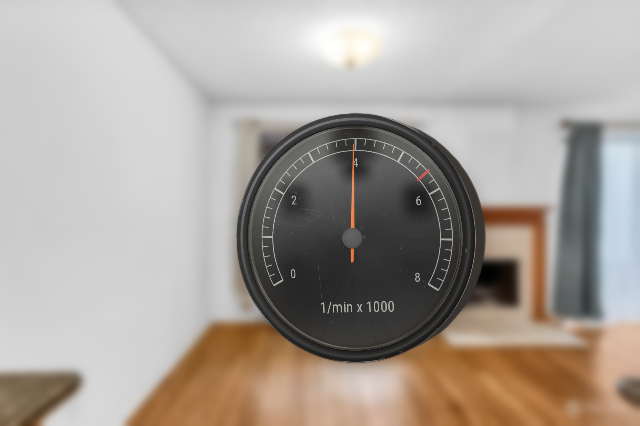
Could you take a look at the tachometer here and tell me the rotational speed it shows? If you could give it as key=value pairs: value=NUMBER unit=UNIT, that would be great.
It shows value=4000 unit=rpm
